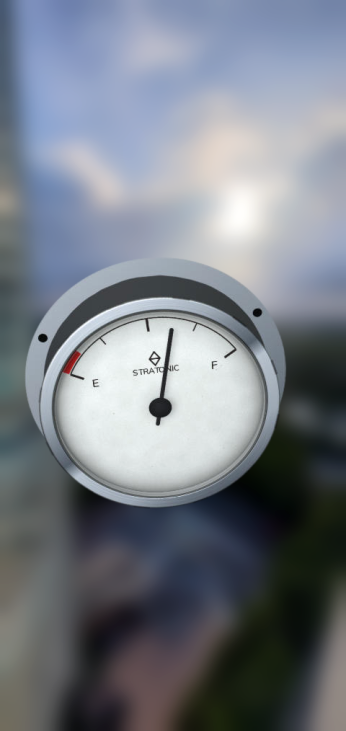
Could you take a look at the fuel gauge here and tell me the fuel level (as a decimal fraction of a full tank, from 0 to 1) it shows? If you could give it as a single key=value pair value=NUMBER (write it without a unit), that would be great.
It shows value=0.625
